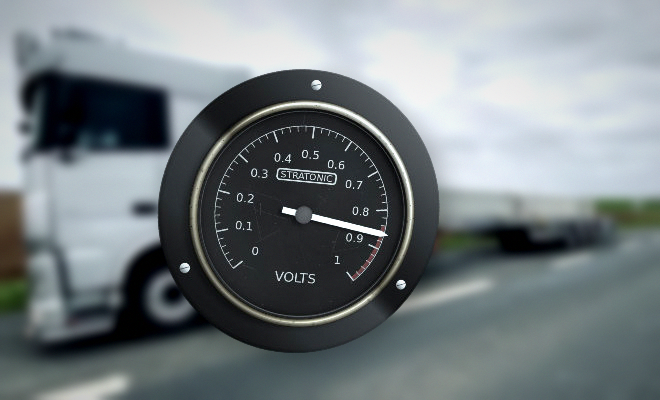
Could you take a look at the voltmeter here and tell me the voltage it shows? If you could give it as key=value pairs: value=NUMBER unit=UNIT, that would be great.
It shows value=0.86 unit=V
